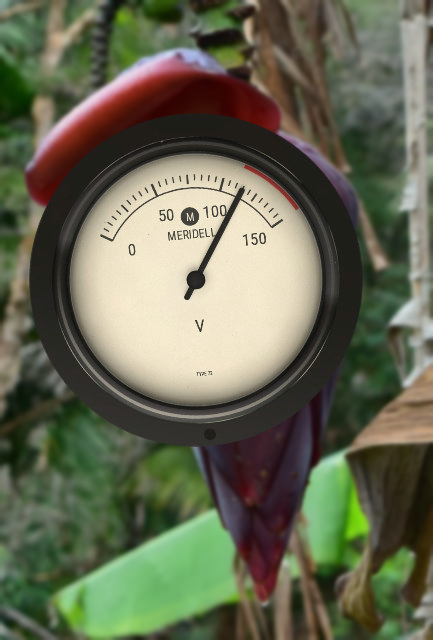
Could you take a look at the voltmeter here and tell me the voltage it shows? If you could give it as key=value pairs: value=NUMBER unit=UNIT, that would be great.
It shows value=115 unit=V
